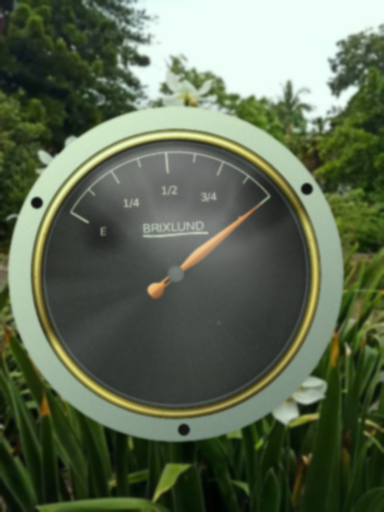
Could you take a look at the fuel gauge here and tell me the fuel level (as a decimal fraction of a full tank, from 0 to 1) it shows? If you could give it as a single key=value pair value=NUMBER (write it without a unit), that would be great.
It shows value=1
